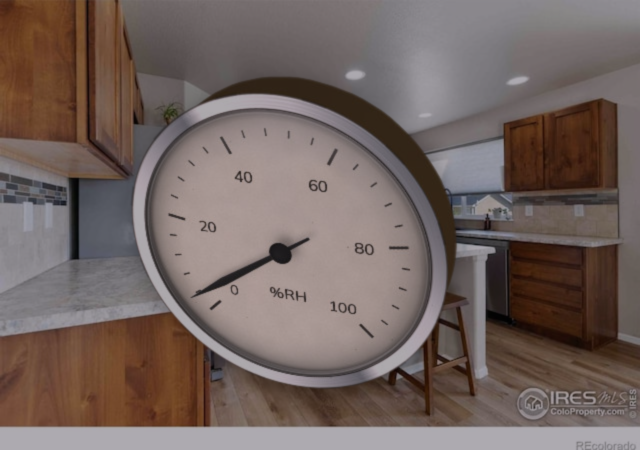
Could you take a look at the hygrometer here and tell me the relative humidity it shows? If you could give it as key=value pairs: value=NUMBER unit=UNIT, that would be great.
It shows value=4 unit=%
